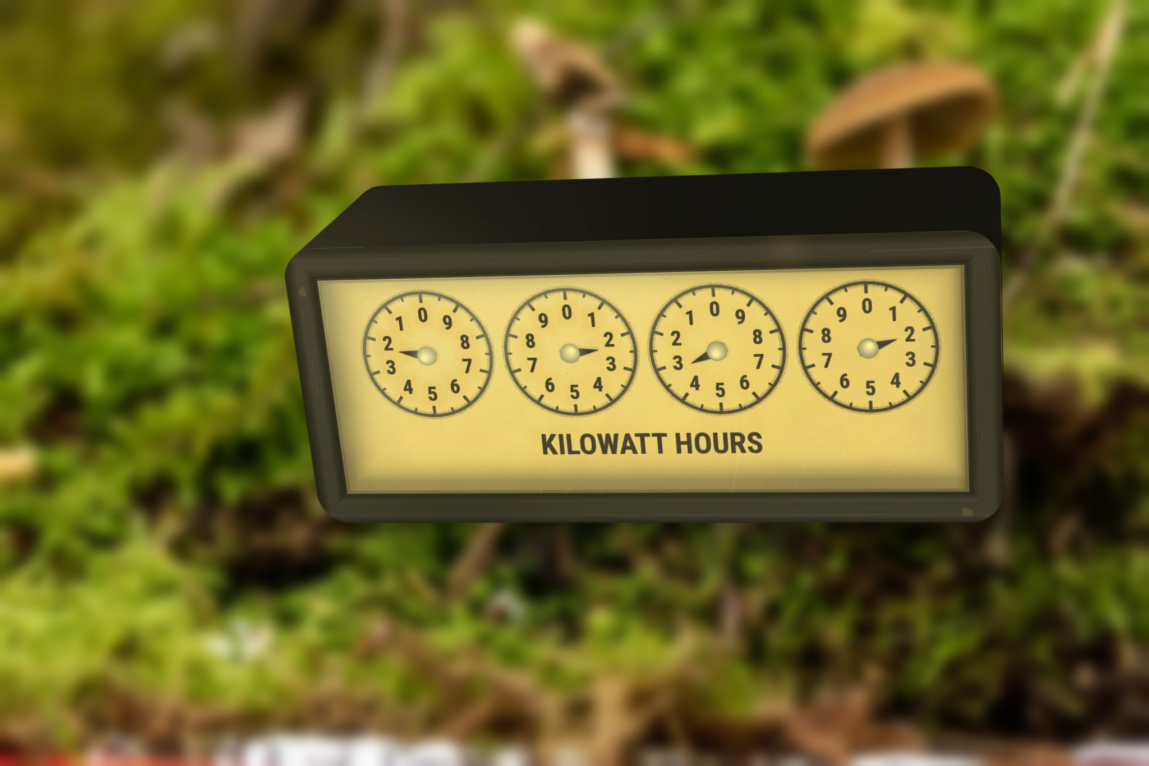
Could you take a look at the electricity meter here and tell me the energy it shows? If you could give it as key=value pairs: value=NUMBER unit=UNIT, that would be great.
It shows value=2232 unit=kWh
